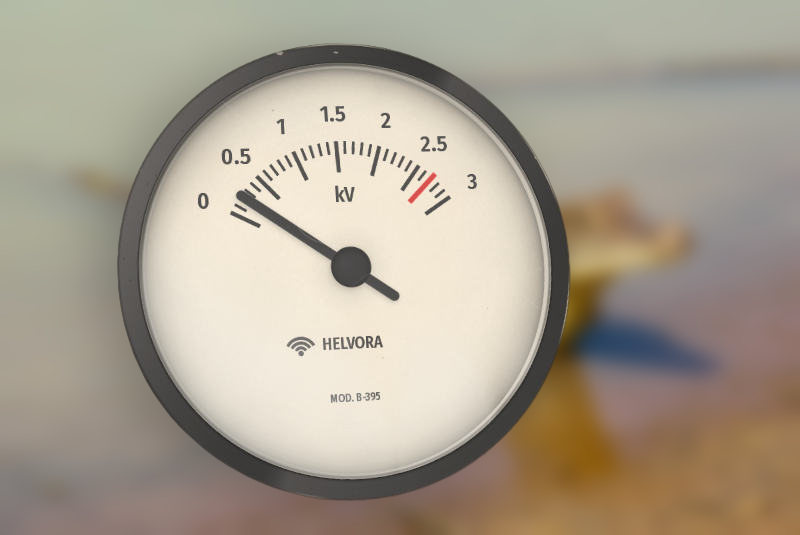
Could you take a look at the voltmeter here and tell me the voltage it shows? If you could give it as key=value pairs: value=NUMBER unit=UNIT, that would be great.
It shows value=0.2 unit=kV
